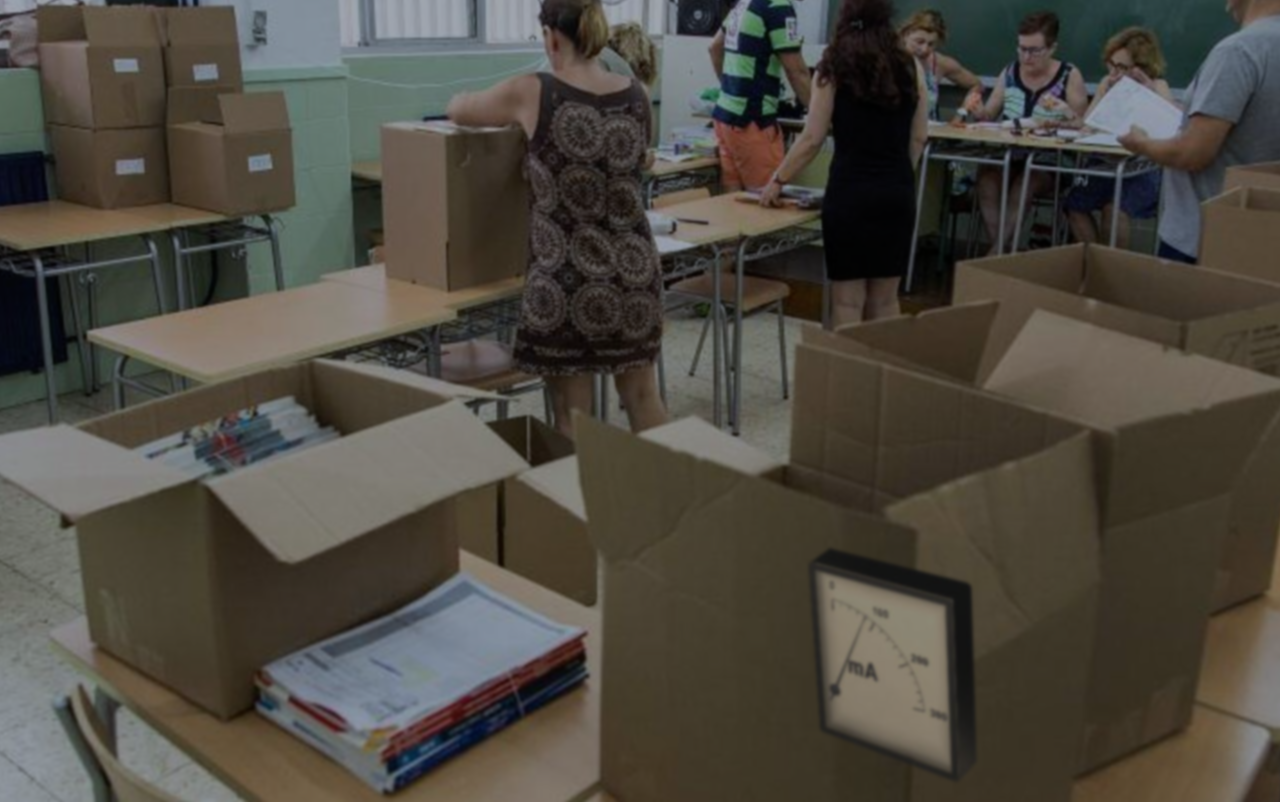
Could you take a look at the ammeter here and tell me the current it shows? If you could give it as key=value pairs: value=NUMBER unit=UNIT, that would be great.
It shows value=80 unit=mA
